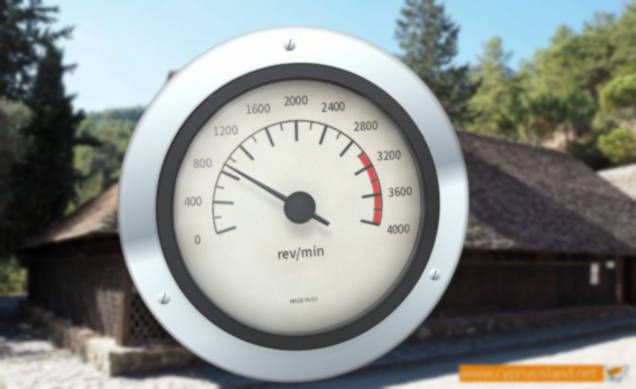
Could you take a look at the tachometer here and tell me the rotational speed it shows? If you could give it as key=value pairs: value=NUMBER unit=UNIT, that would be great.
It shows value=900 unit=rpm
